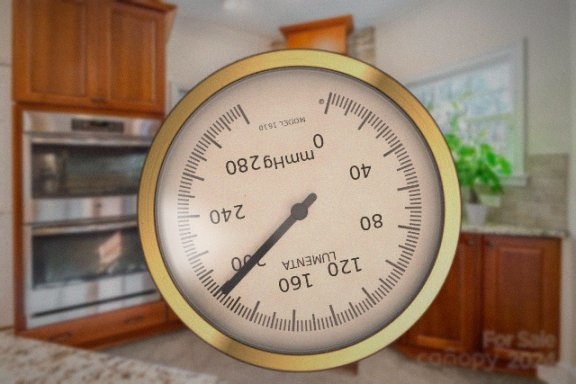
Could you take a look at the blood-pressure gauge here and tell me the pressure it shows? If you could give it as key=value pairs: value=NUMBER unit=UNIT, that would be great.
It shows value=198 unit=mmHg
